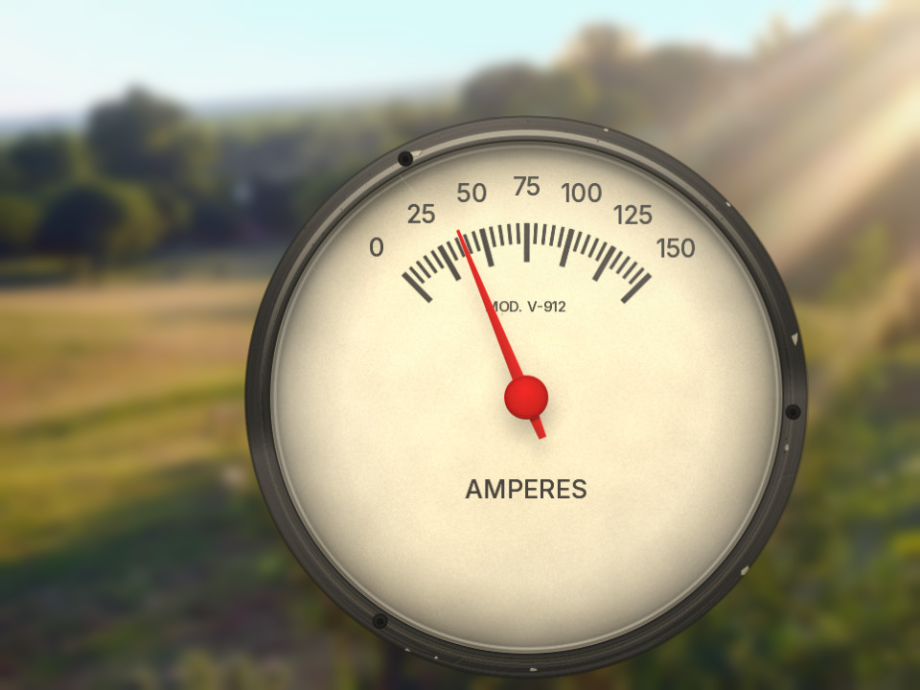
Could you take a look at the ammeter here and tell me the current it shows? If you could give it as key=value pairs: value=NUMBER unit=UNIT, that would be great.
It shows value=37.5 unit=A
